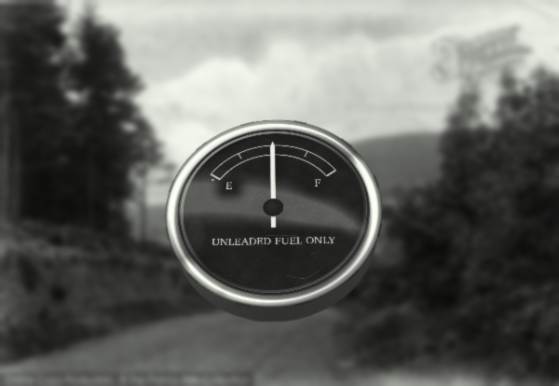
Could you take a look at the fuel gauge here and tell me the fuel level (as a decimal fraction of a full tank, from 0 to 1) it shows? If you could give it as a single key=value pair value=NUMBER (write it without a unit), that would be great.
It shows value=0.5
